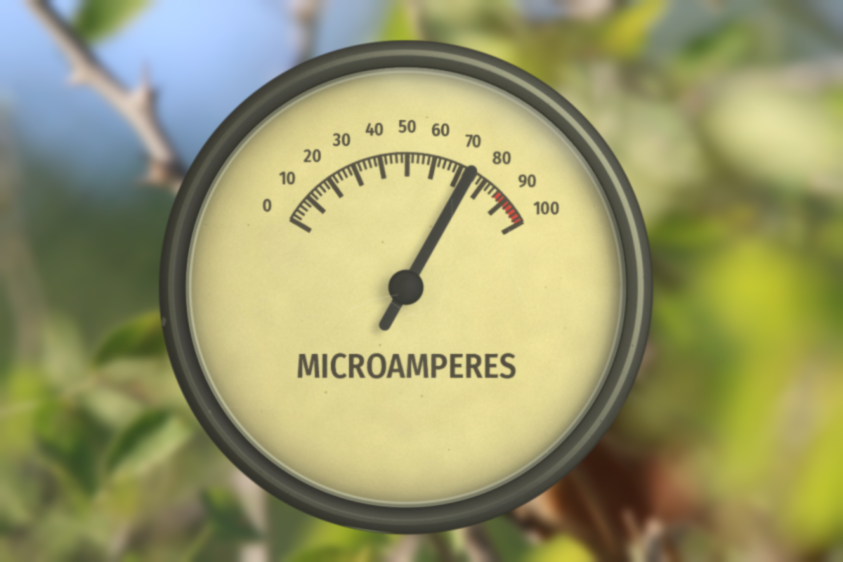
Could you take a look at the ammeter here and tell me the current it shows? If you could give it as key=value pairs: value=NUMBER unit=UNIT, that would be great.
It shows value=74 unit=µA
